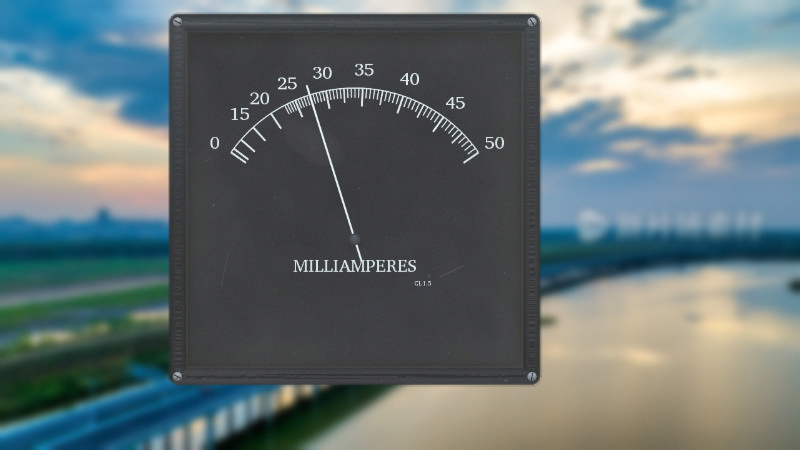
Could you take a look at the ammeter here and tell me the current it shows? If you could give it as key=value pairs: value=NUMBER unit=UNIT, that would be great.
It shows value=27.5 unit=mA
